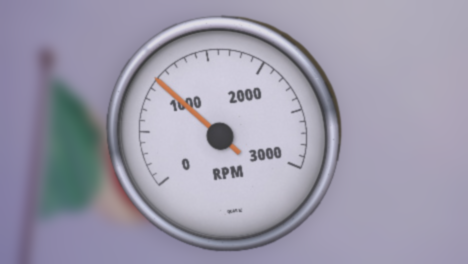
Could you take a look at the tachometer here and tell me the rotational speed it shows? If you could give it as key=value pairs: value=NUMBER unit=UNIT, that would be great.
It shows value=1000 unit=rpm
